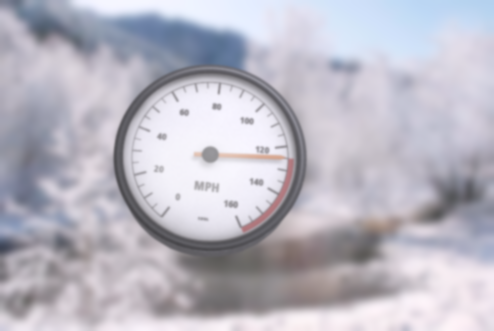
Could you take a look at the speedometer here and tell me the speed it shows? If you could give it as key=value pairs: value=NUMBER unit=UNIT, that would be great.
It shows value=125 unit=mph
